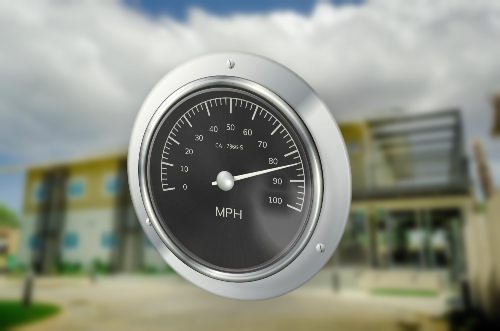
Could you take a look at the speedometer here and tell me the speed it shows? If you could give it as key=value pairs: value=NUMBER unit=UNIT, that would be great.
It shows value=84 unit=mph
